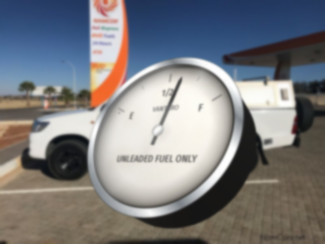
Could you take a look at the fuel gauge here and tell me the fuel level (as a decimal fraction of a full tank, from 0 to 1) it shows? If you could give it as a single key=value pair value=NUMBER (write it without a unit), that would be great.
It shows value=0.625
